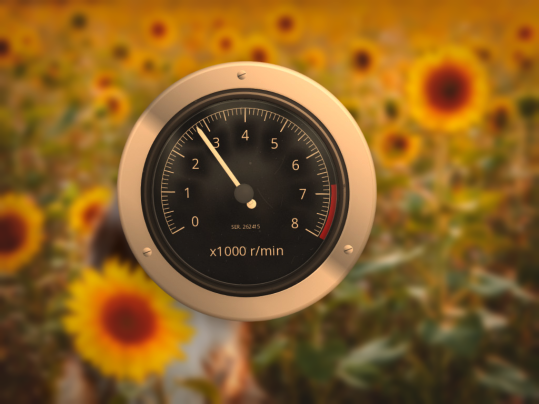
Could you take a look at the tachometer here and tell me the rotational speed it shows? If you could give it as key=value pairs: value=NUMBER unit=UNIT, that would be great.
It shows value=2800 unit=rpm
